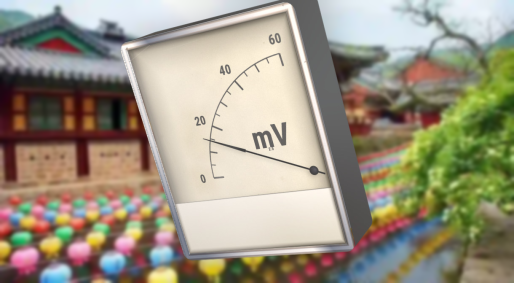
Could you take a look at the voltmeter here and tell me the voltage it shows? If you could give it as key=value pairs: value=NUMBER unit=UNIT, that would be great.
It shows value=15 unit=mV
